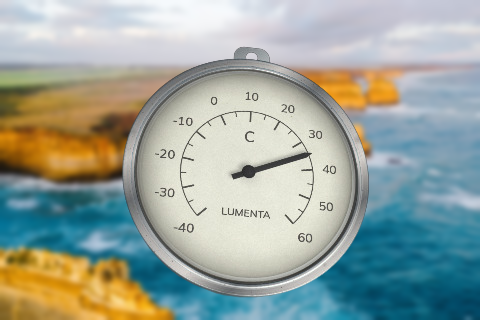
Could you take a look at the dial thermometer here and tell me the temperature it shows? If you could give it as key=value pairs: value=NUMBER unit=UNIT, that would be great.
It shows value=35 unit=°C
